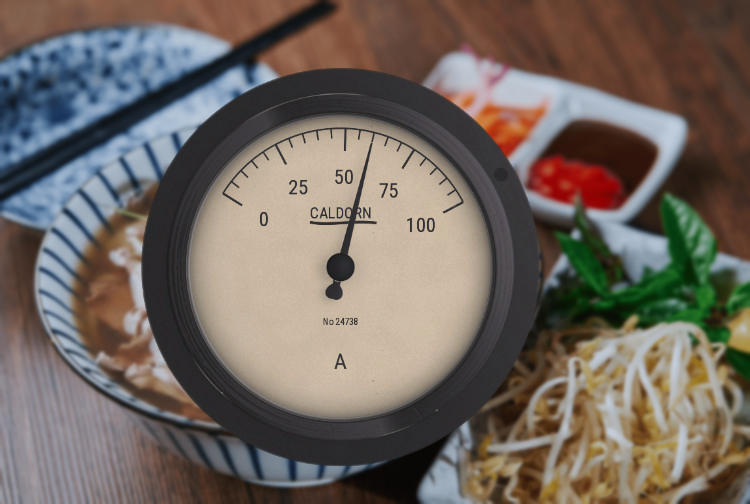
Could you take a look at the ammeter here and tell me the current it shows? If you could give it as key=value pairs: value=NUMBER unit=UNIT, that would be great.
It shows value=60 unit=A
